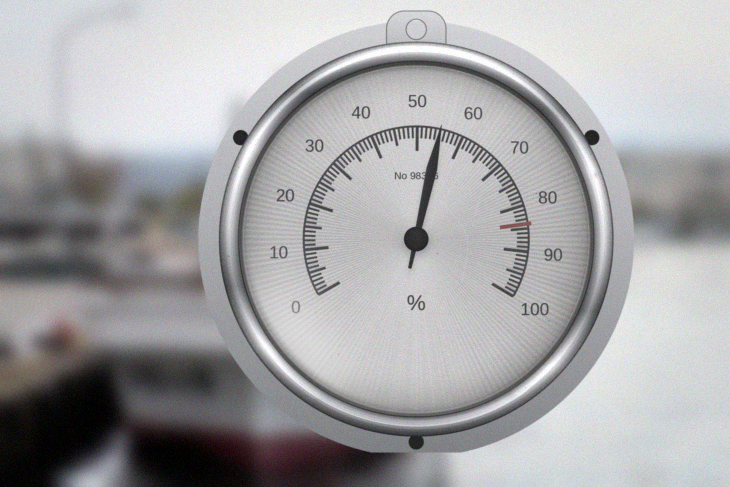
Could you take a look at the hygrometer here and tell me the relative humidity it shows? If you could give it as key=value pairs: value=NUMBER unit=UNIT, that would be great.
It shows value=55 unit=%
